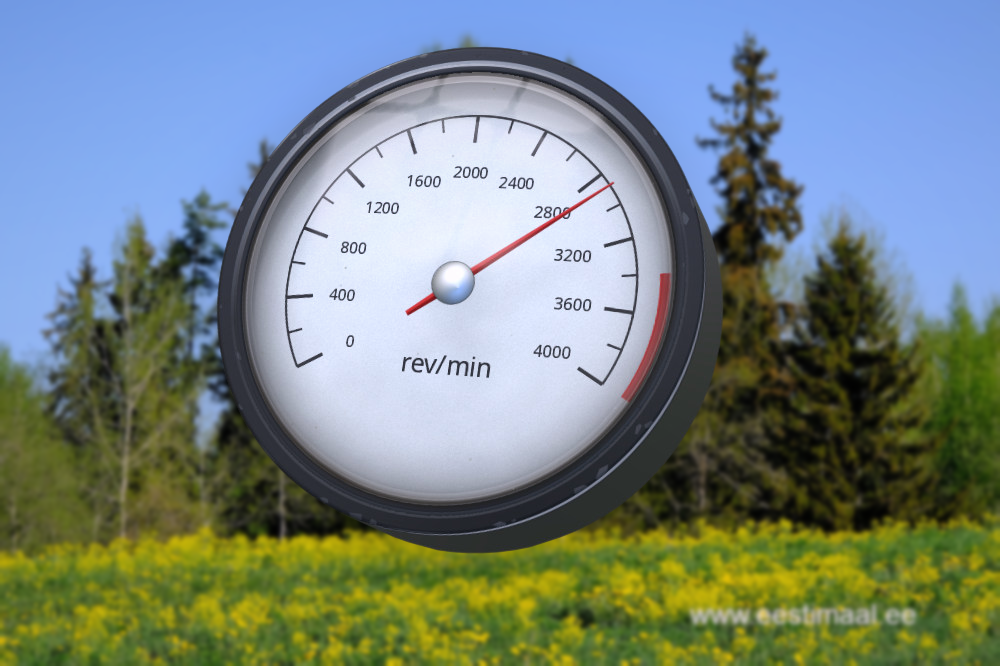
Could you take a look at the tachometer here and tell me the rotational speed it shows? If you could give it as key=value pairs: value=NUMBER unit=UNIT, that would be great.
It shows value=2900 unit=rpm
